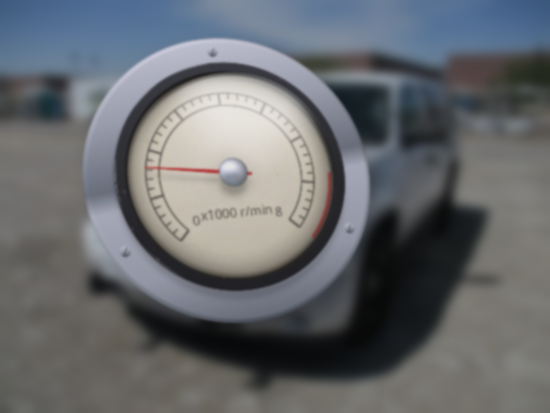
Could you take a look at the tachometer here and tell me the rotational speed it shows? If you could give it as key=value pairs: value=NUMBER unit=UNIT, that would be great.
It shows value=1600 unit=rpm
